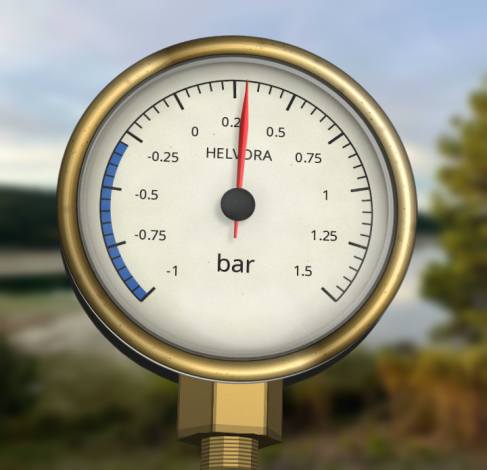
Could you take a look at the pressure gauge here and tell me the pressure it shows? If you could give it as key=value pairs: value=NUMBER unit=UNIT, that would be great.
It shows value=0.3 unit=bar
